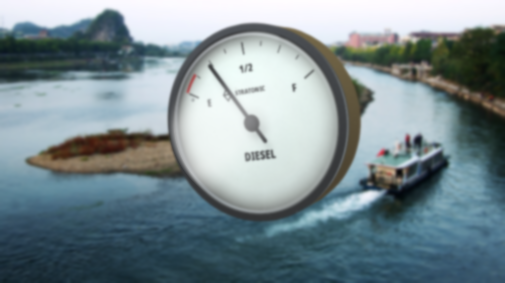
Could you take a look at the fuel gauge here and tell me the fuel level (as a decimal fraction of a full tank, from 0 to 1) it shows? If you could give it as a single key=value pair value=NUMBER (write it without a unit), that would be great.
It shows value=0.25
